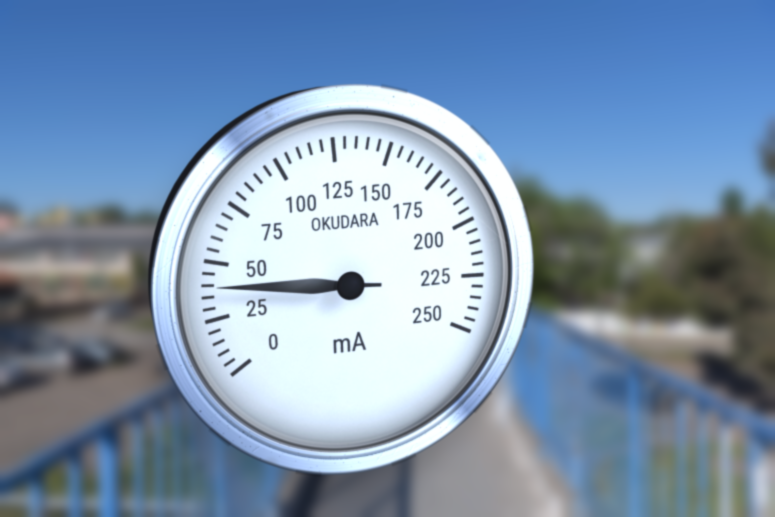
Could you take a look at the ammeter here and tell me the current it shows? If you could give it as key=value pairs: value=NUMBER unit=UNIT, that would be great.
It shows value=40 unit=mA
